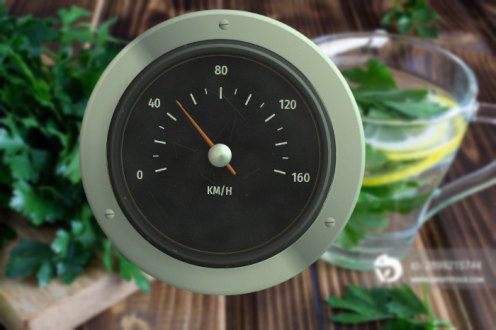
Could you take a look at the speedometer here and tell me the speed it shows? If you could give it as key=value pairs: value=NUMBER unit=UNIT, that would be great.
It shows value=50 unit=km/h
